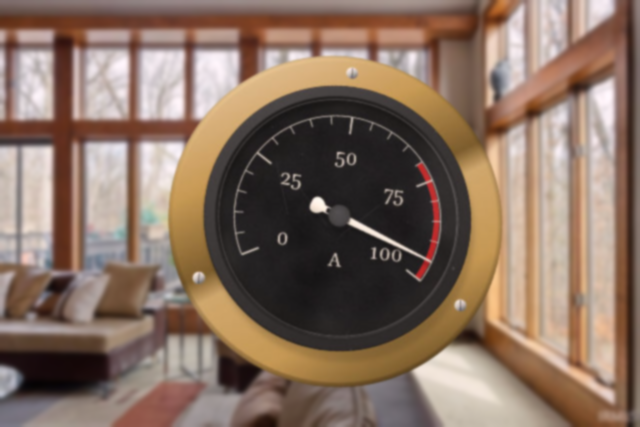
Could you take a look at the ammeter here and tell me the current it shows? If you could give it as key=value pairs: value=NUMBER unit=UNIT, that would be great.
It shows value=95 unit=A
